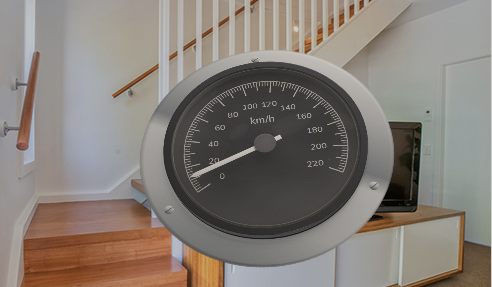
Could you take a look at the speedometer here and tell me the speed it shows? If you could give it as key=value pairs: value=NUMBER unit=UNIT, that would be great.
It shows value=10 unit=km/h
